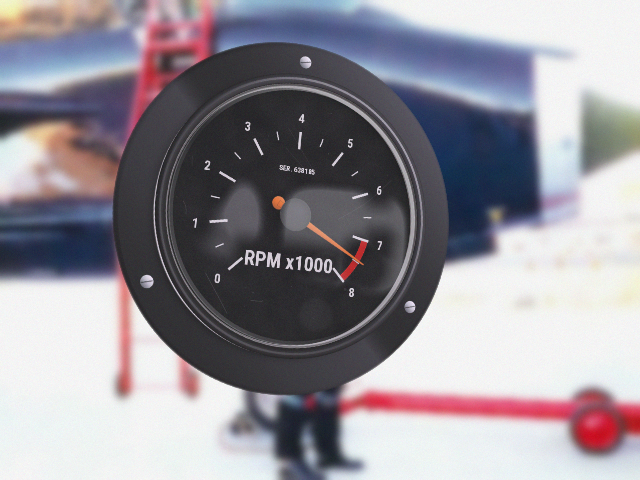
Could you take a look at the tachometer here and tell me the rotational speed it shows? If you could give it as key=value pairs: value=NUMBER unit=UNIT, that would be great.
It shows value=7500 unit=rpm
